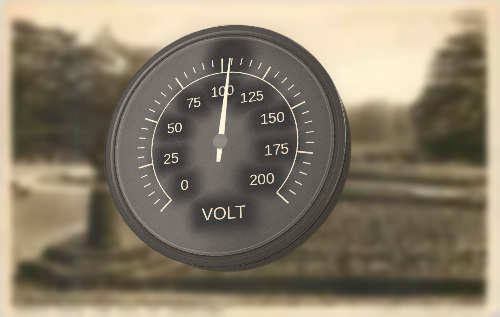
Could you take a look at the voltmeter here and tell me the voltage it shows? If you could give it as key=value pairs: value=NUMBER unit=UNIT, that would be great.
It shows value=105 unit=V
